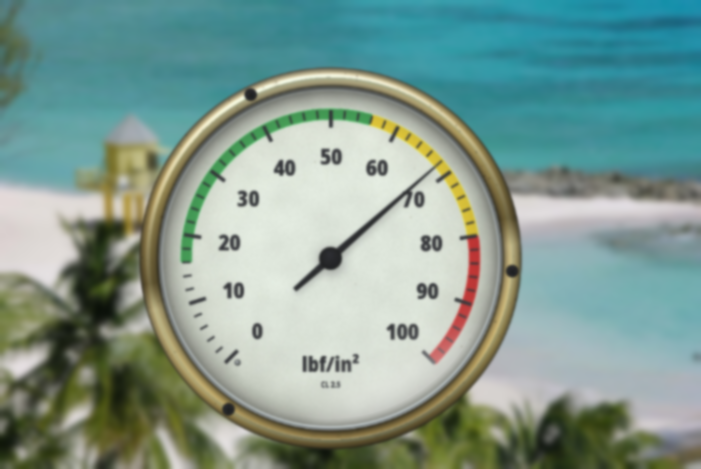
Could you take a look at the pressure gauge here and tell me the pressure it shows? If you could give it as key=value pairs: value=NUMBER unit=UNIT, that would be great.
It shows value=68 unit=psi
